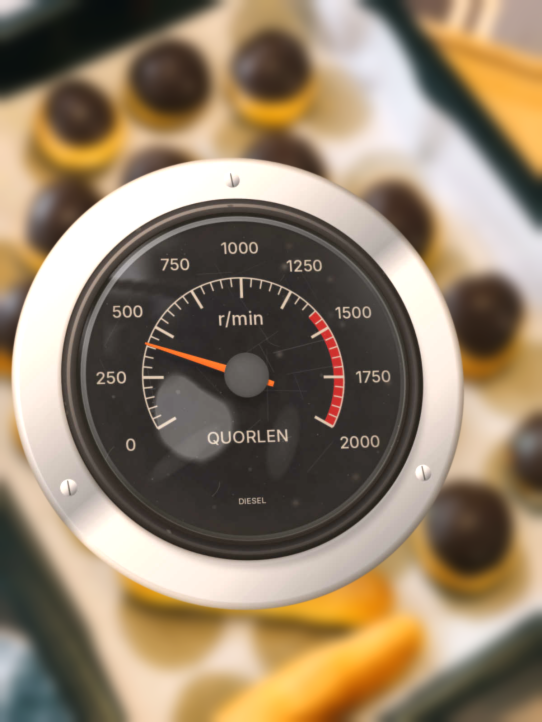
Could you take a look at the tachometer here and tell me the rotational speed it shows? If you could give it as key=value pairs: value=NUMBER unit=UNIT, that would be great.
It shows value=400 unit=rpm
